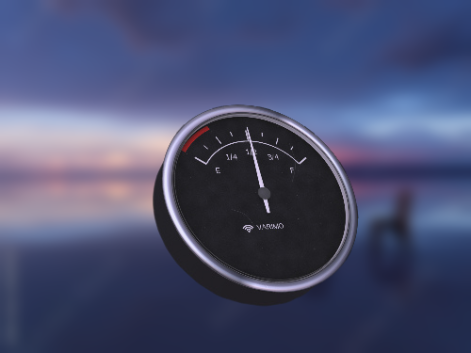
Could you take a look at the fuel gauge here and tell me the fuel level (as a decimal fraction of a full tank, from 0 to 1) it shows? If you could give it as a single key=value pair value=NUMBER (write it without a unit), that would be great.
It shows value=0.5
